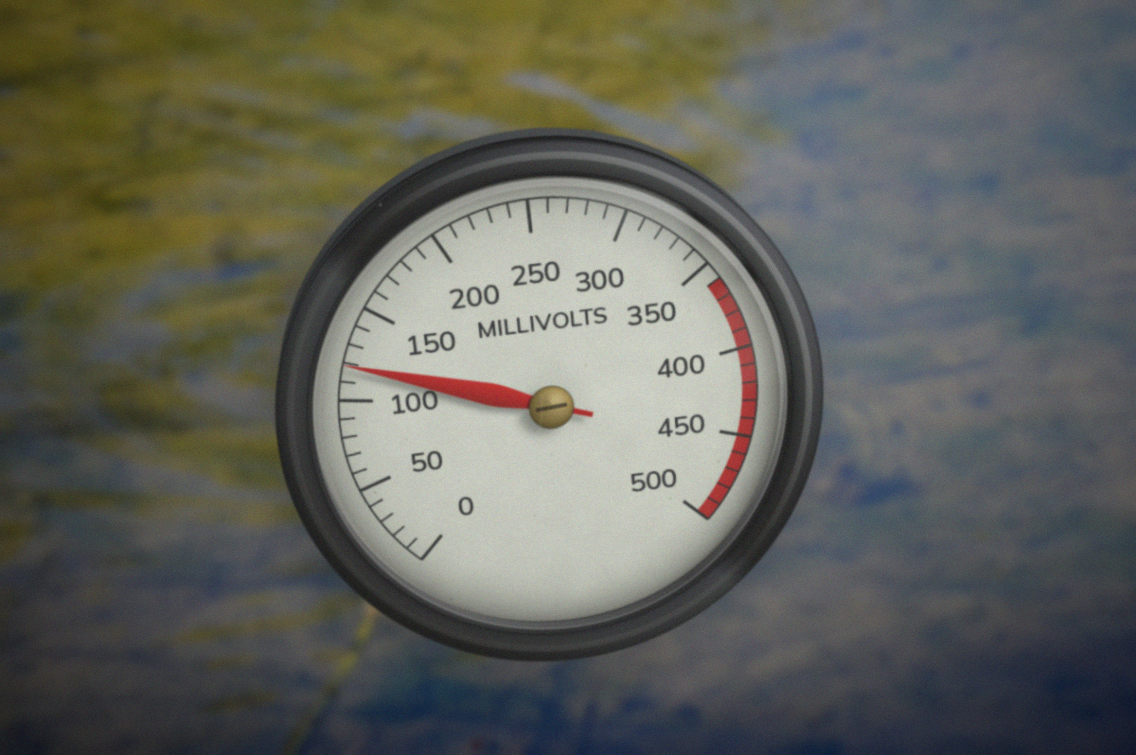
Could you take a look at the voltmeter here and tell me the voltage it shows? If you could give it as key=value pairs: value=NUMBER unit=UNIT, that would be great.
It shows value=120 unit=mV
